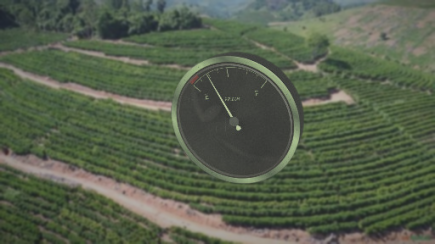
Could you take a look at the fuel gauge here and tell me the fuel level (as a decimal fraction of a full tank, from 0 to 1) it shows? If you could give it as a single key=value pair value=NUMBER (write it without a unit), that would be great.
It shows value=0.25
